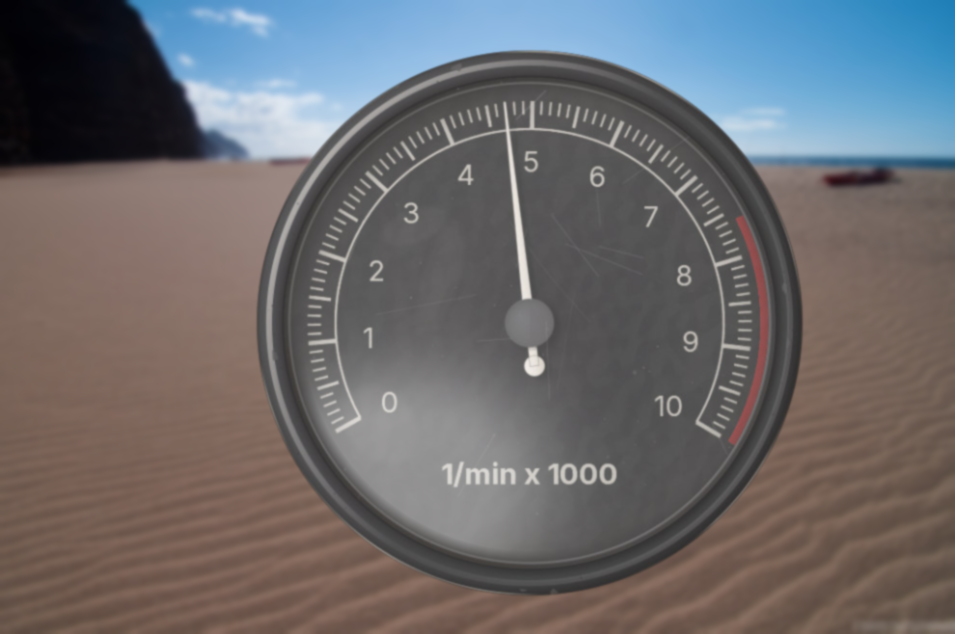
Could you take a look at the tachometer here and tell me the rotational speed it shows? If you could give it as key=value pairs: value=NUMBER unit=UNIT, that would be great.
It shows value=4700 unit=rpm
